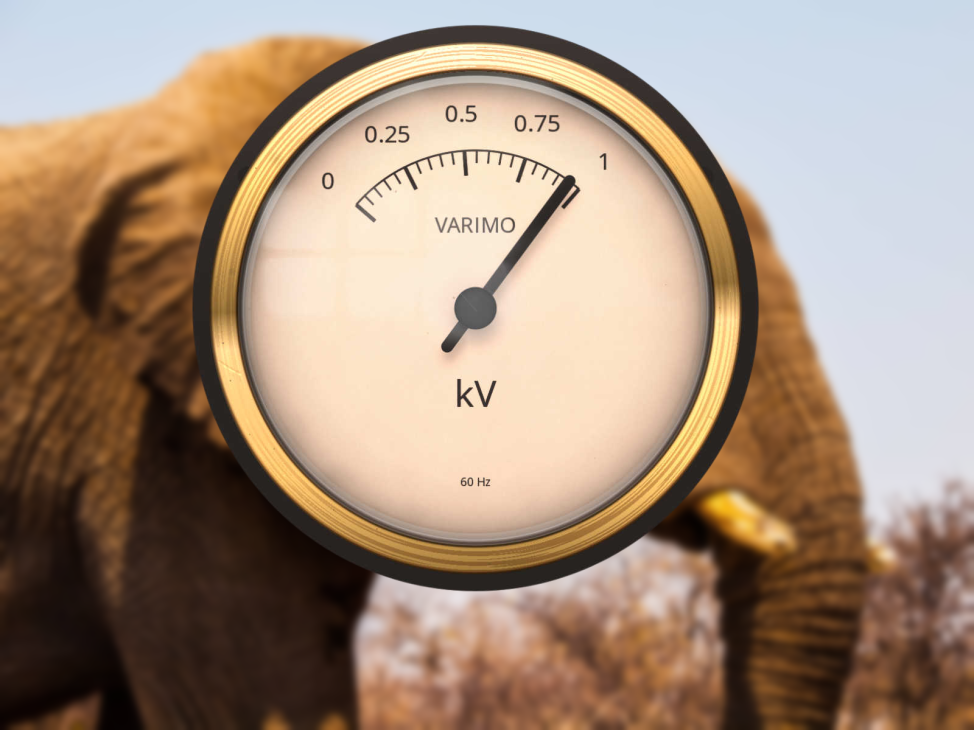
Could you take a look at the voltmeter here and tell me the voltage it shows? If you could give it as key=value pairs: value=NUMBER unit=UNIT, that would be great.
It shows value=0.95 unit=kV
